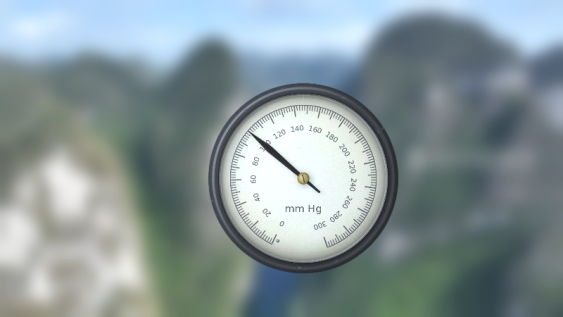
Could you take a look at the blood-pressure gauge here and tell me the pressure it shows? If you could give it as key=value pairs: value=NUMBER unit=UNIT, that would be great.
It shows value=100 unit=mmHg
